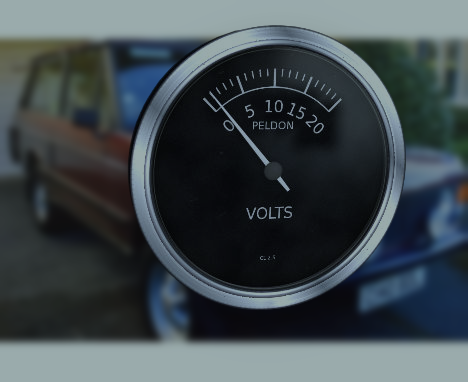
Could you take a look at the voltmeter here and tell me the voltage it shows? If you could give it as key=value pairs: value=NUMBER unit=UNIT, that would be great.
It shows value=1 unit=V
